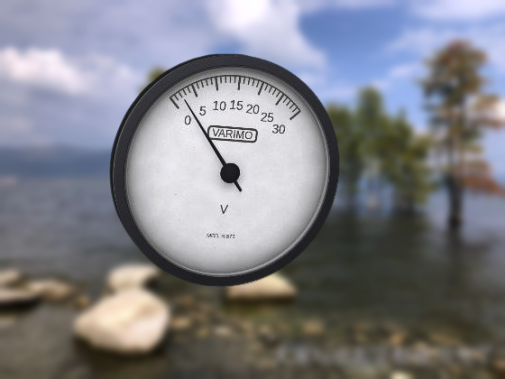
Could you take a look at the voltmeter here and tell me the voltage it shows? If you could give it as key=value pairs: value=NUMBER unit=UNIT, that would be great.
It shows value=2 unit=V
